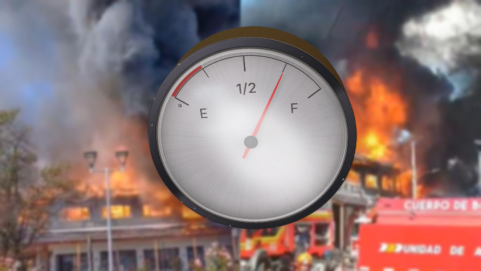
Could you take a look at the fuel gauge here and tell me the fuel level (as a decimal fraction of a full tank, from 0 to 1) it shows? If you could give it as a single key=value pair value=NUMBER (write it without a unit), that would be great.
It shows value=0.75
